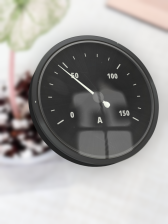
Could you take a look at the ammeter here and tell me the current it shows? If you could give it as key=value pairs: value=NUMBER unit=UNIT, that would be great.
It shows value=45 unit=A
